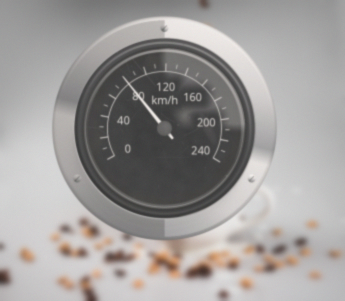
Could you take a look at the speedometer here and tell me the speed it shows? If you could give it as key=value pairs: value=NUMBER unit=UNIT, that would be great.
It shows value=80 unit=km/h
